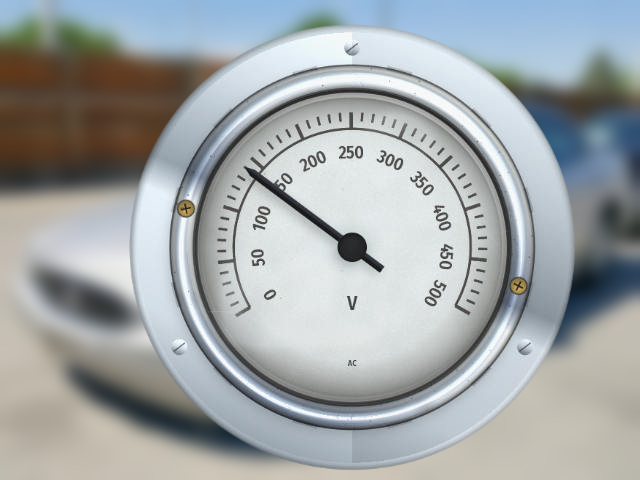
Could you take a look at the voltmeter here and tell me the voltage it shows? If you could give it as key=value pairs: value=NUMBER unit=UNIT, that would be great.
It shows value=140 unit=V
